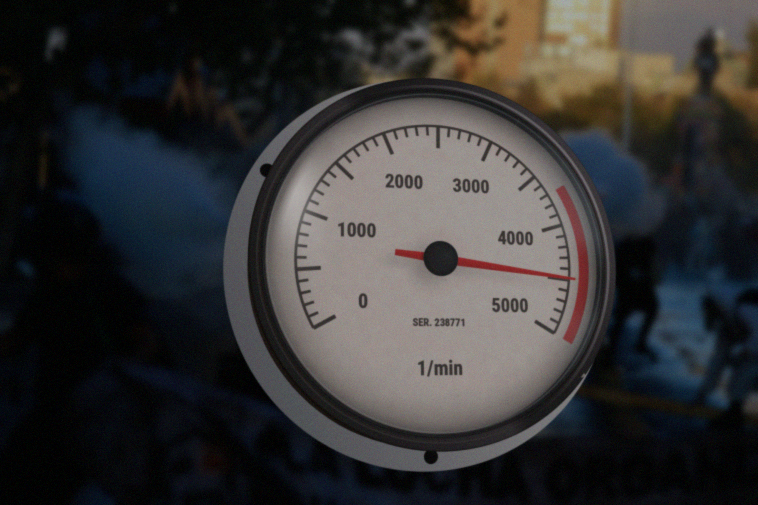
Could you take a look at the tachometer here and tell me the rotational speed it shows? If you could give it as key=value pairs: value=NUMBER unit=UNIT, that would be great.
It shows value=4500 unit=rpm
